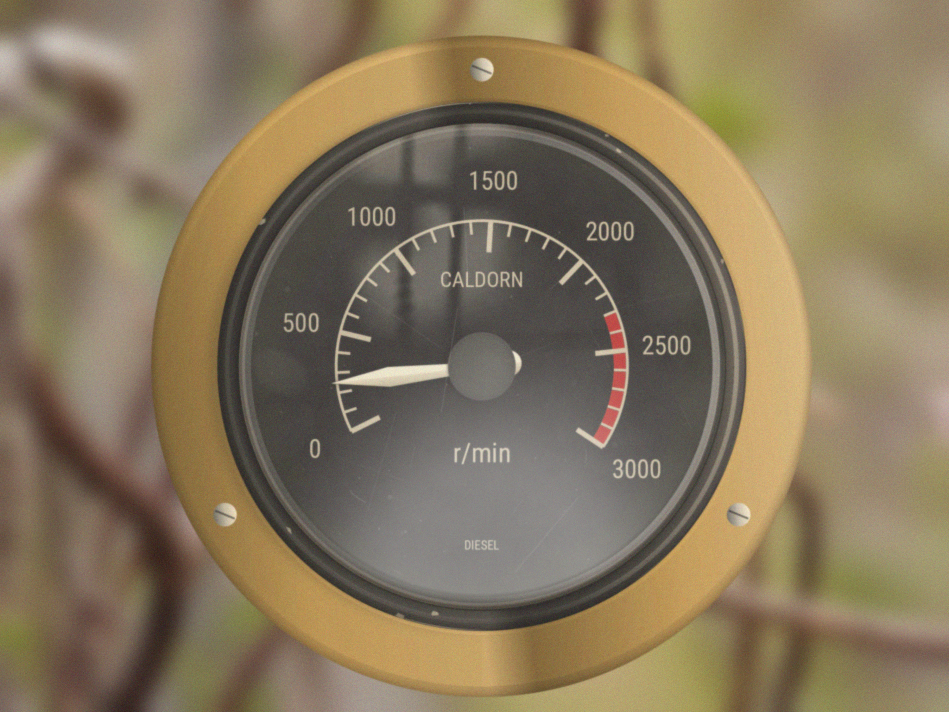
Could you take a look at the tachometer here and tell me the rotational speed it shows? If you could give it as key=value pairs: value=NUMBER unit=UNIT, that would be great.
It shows value=250 unit=rpm
